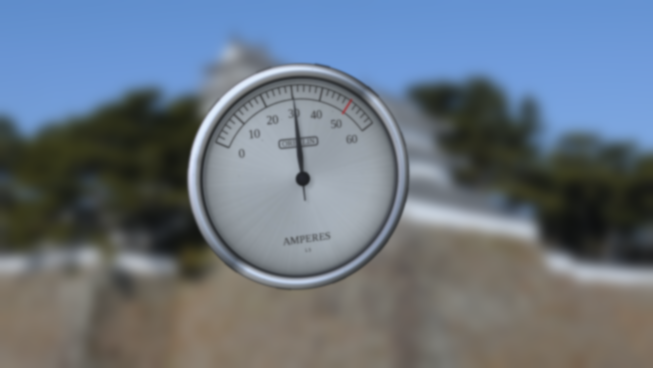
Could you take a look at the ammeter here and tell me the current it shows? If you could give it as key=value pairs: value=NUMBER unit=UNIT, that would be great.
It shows value=30 unit=A
